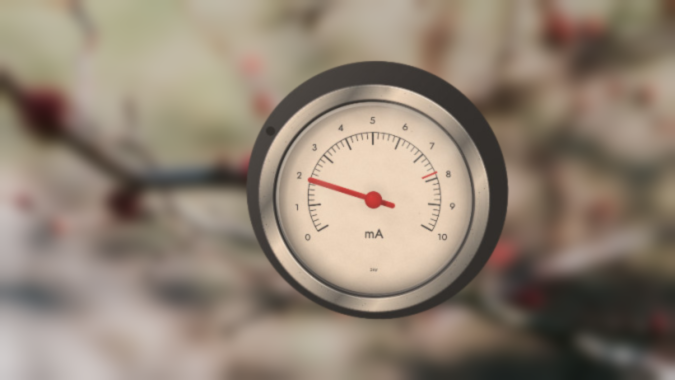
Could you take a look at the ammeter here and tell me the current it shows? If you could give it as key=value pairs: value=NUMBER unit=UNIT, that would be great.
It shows value=2 unit=mA
